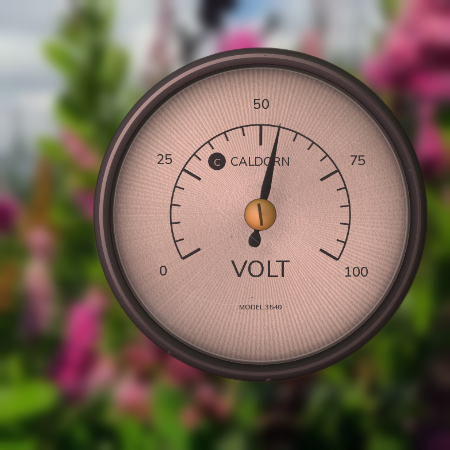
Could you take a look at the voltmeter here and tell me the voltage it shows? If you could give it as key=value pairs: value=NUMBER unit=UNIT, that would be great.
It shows value=55 unit=V
